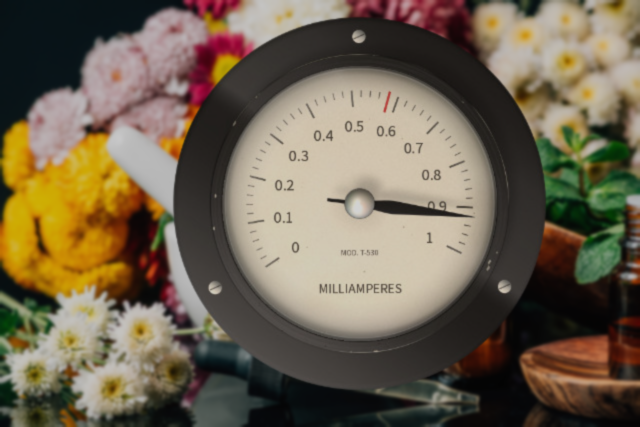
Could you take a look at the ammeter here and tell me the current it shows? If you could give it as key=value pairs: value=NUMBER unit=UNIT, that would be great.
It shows value=0.92 unit=mA
